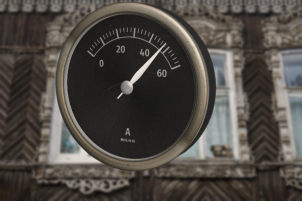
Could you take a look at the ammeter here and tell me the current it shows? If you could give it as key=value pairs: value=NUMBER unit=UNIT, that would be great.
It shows value=48 unit=A
